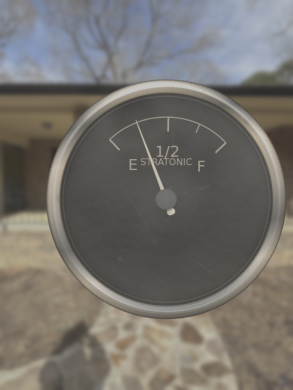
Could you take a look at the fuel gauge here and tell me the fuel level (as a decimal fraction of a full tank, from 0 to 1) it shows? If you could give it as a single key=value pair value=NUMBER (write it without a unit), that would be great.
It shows value=0.25
